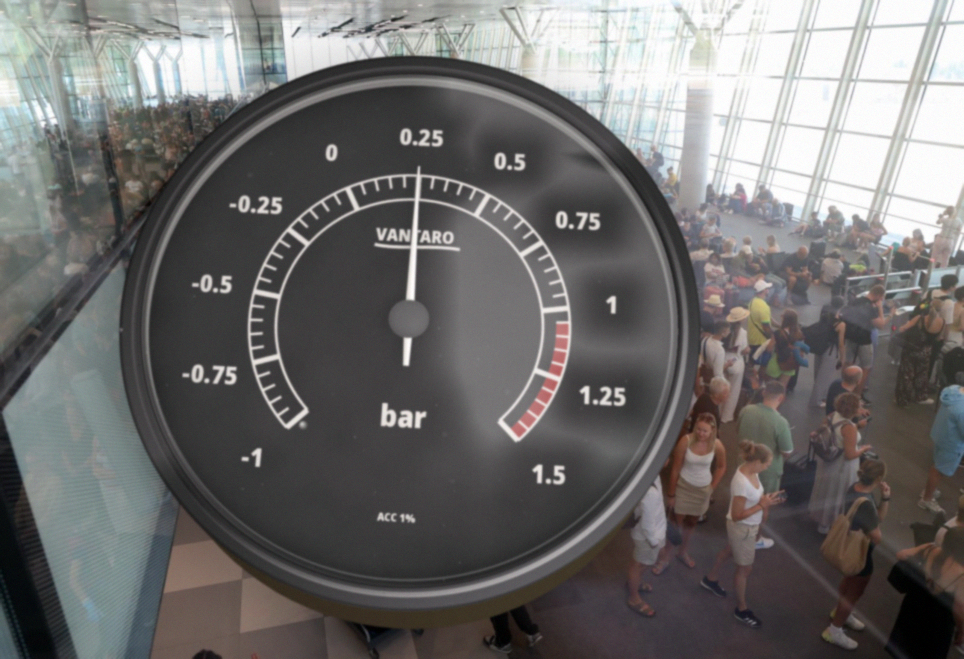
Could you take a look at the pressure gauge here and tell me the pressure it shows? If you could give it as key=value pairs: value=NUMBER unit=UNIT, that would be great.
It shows value=0.25 unit=bar
